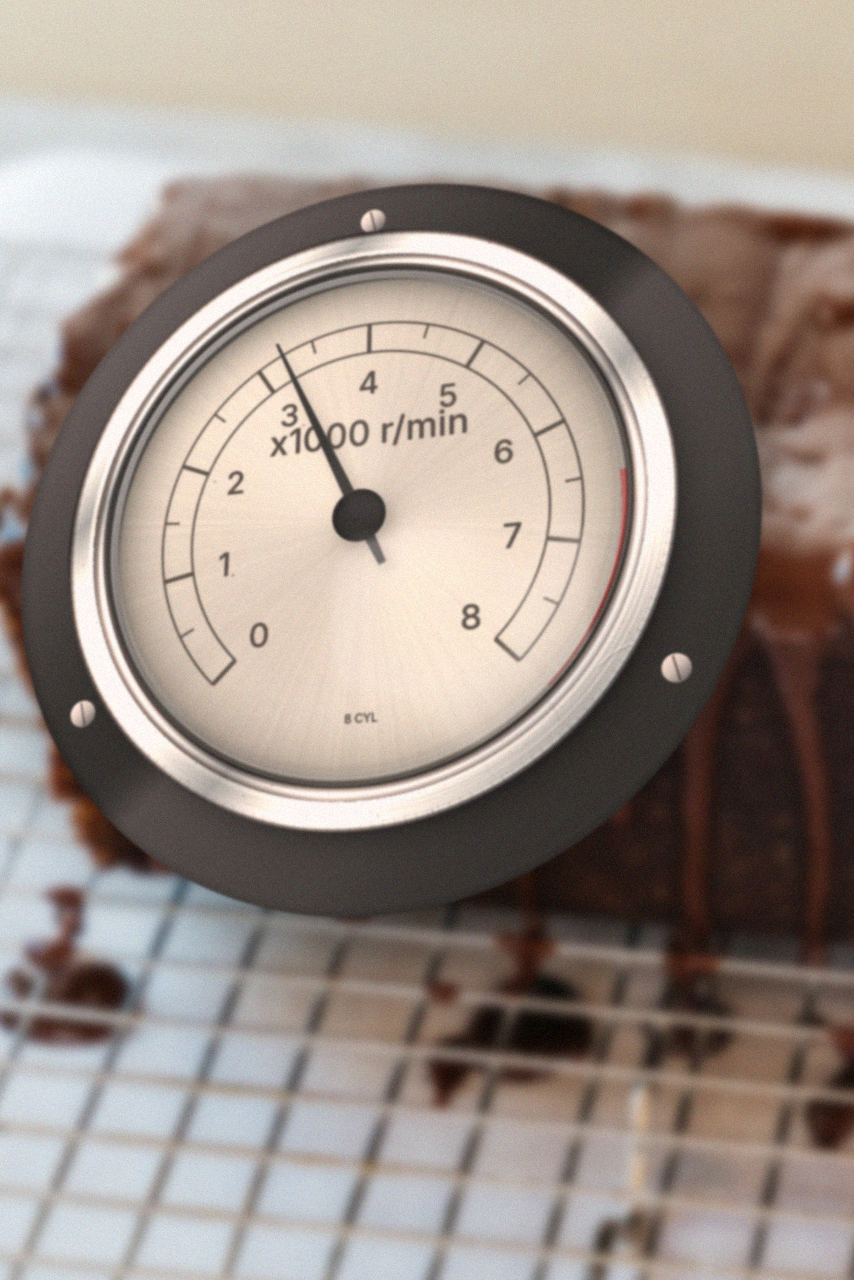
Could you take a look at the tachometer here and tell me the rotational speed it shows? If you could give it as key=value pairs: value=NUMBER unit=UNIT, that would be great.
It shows value=3250 unit=rpm
